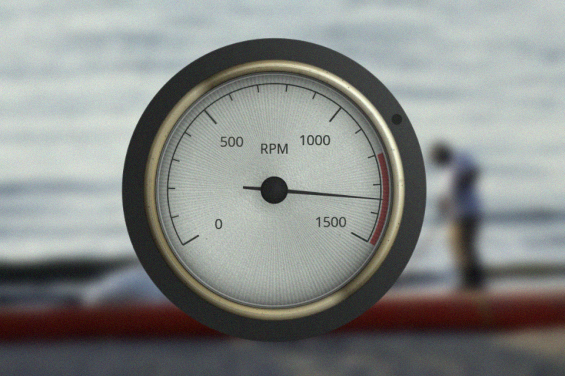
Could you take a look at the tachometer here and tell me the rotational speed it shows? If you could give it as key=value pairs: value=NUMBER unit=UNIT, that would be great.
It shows value=1350 unit=rpm
